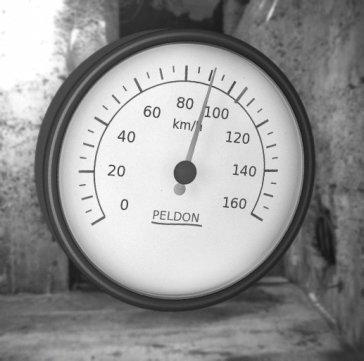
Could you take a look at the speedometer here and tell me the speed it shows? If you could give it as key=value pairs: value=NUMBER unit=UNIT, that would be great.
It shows value=90 unit=km/h
